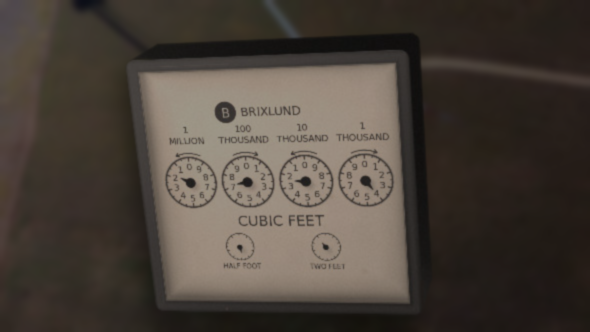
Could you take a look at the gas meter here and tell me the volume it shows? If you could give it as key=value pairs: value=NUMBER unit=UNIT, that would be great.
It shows value=172400 unit=ft³
